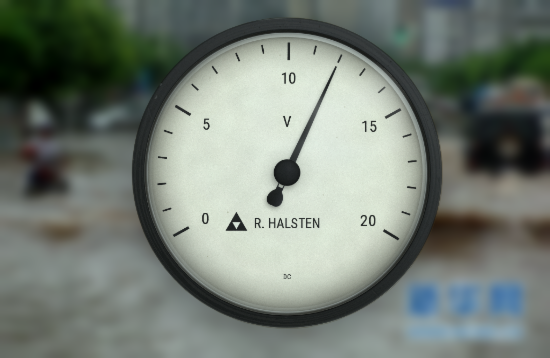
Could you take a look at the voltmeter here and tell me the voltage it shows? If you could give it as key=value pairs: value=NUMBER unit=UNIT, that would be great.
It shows value=12 unit=V
